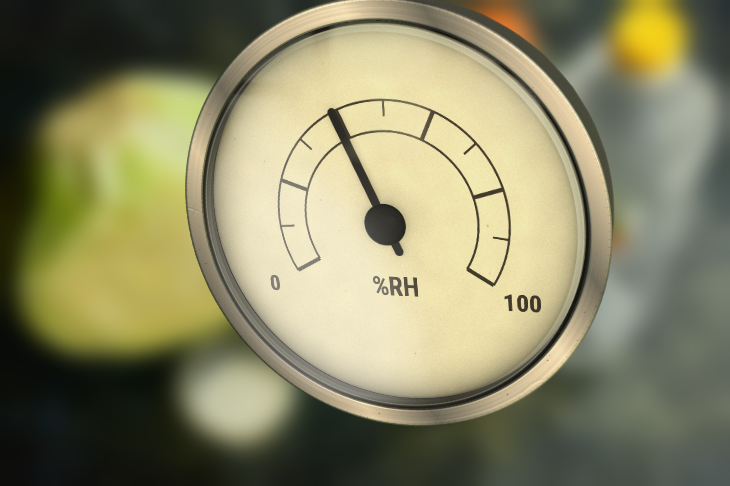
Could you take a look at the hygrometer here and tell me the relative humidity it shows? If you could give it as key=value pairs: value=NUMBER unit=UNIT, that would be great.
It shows value=40 unit=%
